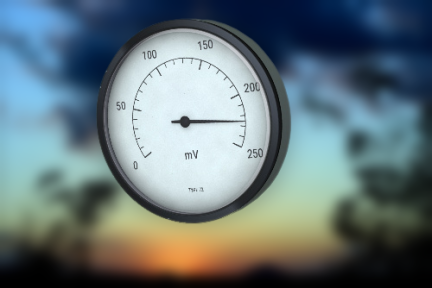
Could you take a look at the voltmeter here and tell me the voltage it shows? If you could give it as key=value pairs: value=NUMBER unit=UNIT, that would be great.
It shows value=225 unit=mV
